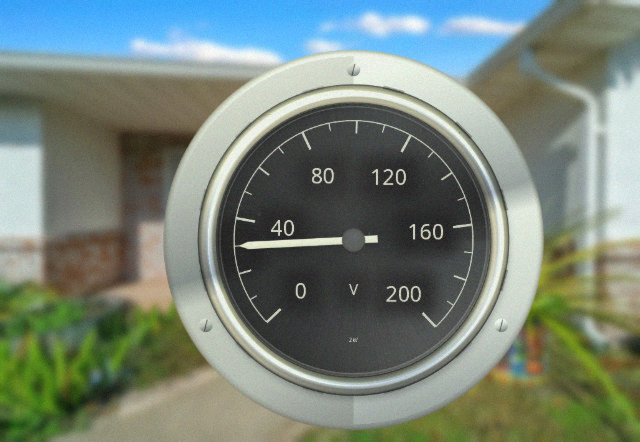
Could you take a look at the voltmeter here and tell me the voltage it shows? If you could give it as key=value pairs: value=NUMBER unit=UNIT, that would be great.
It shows value=30 unit=V
